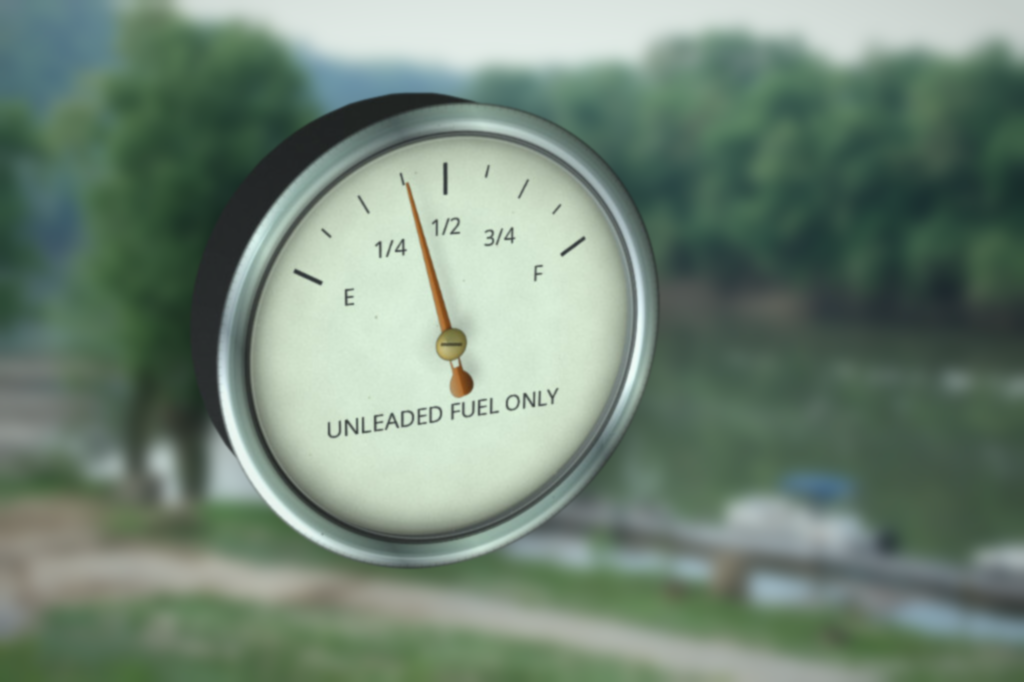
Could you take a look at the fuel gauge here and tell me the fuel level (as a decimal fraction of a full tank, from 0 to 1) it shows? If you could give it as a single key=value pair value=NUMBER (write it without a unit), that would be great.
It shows value=0.375
